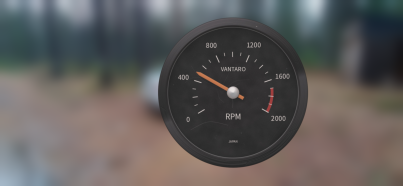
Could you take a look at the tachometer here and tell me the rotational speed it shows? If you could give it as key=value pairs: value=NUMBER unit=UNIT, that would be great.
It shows value=500 unit=rpm
